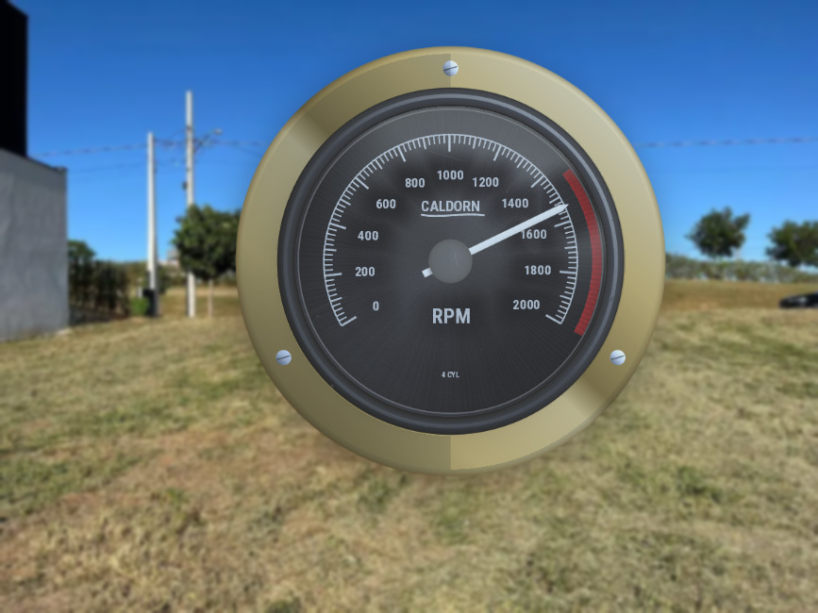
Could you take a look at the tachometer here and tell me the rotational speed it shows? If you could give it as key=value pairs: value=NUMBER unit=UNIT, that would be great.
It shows value=1540 unit=rpm
